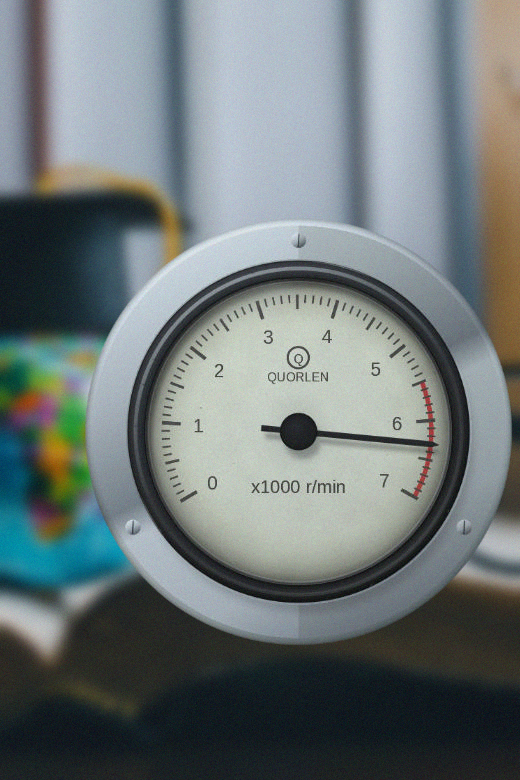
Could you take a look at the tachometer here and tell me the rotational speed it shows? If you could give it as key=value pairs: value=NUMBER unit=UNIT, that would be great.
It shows value=6300 unit=rpm
